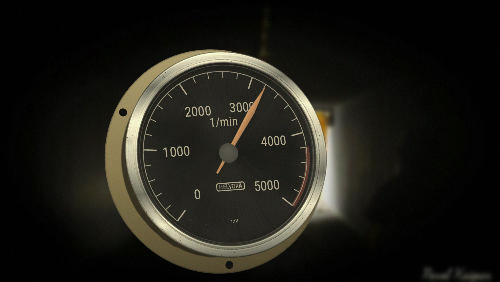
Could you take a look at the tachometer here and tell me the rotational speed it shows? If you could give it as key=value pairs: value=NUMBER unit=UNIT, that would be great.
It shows value=3200 unit=rpm
